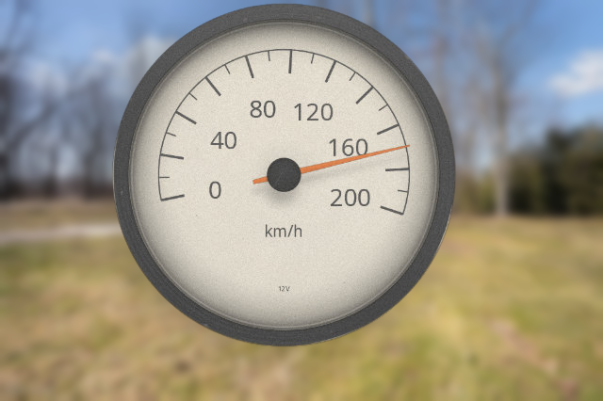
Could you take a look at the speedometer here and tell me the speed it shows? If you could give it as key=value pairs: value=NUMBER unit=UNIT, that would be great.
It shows value=170 unit=km/h
